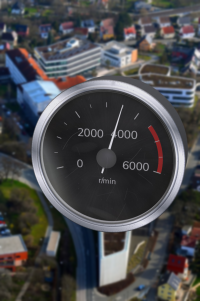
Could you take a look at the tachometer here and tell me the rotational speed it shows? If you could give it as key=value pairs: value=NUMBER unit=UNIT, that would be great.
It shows value=3500 unit=rpm
